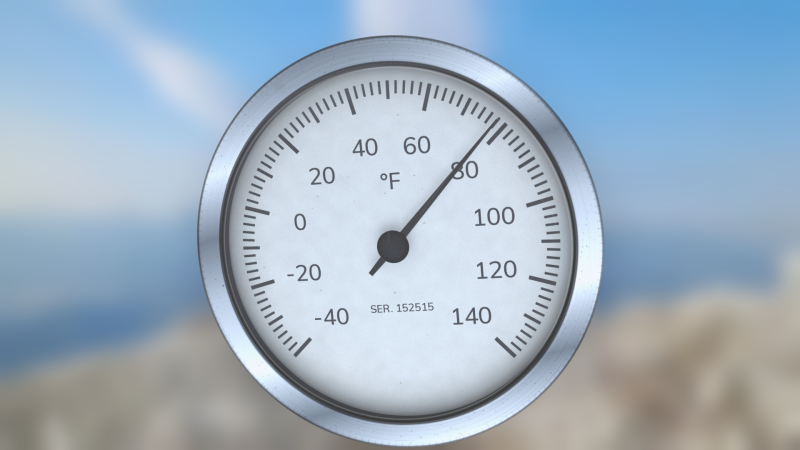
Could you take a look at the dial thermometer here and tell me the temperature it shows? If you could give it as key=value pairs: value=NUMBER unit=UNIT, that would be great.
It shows value=78 unit=°F
